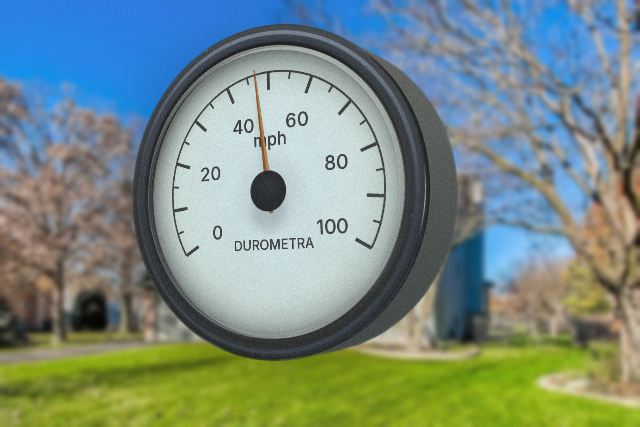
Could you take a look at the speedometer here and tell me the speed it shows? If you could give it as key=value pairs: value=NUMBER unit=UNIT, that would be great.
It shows value=47.5 unit=mph
